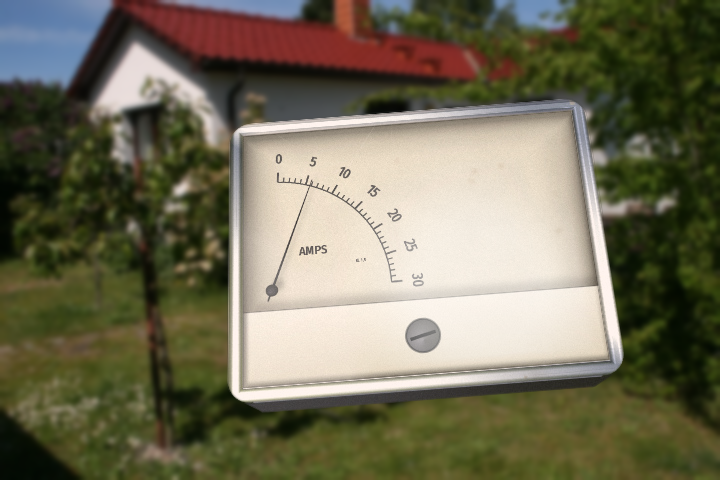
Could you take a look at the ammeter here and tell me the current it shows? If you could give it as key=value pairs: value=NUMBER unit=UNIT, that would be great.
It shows value=6 unit=A
